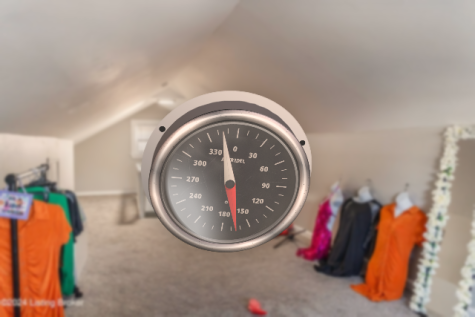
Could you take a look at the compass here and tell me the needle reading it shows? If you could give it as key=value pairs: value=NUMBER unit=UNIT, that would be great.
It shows value=165 unit=°
